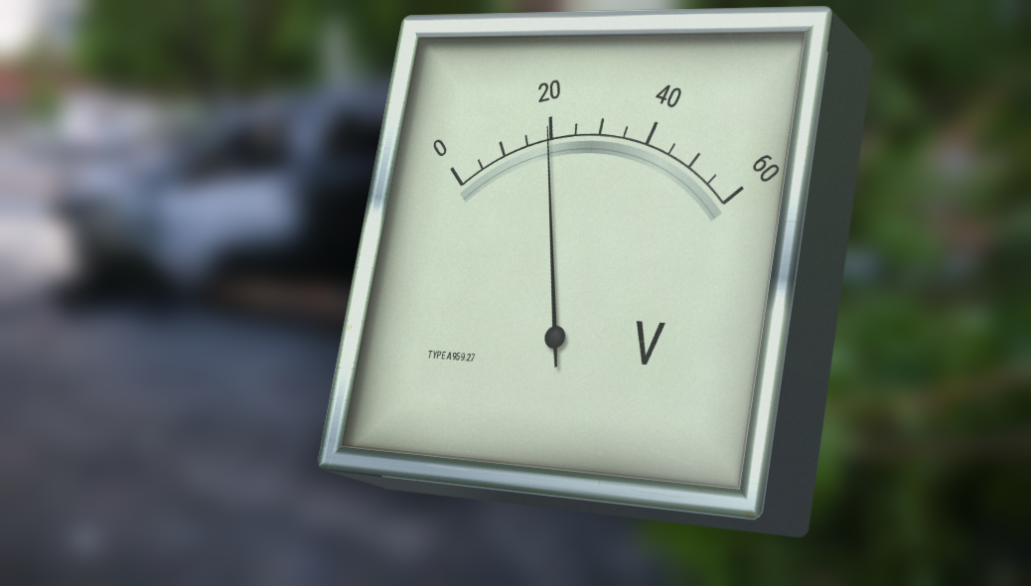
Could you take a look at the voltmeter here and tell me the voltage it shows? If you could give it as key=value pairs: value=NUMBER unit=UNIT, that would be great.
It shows value=20 unit=V
